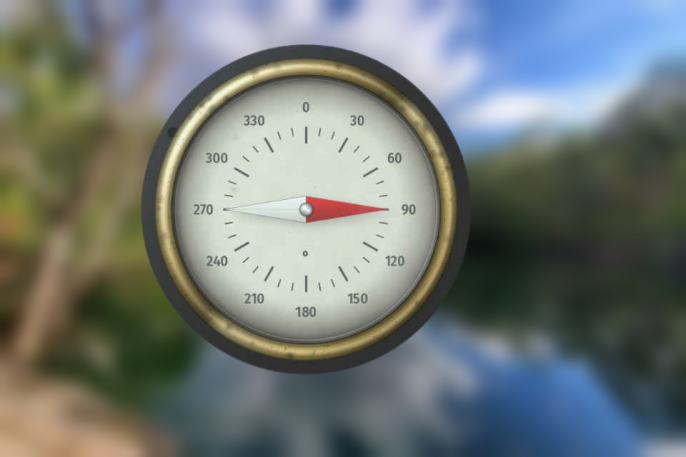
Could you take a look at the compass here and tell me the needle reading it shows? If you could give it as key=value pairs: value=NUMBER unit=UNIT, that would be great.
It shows value=90 unit=°
